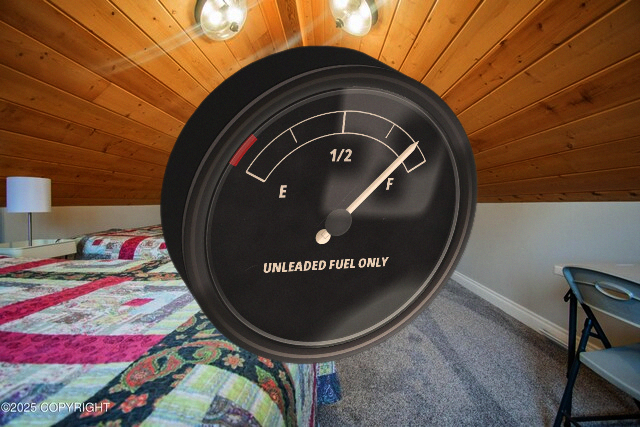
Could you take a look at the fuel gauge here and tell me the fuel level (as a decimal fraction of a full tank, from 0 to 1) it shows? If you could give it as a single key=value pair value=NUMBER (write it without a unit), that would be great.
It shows value=0.875
